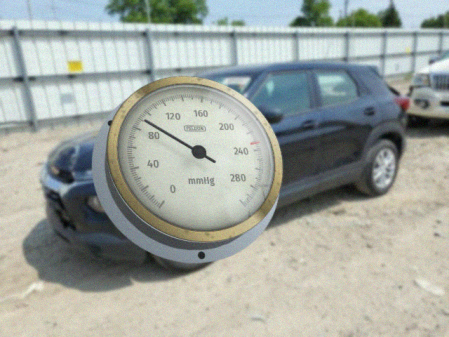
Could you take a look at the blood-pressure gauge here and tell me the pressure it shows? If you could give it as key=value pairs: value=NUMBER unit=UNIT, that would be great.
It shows value=90 unit=mmHg
